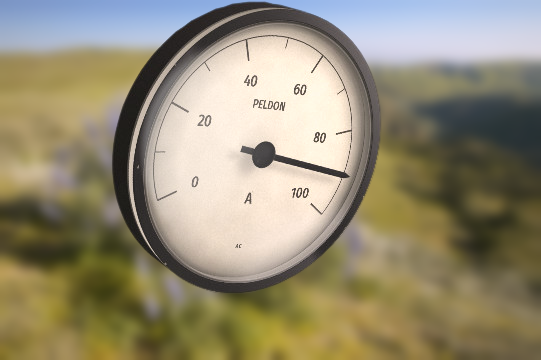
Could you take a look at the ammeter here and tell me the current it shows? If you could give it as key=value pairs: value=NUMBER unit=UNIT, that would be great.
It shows value=90 unit=A
